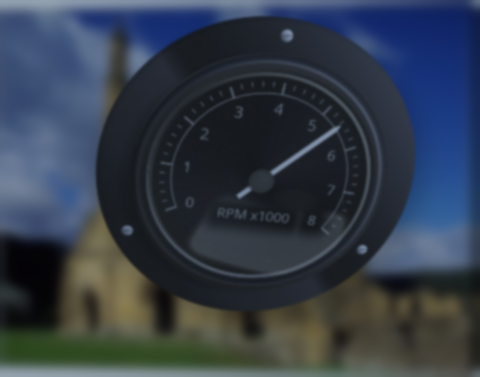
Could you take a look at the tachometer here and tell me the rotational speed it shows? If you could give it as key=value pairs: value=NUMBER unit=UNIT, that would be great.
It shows value=5400 unit=rpm
